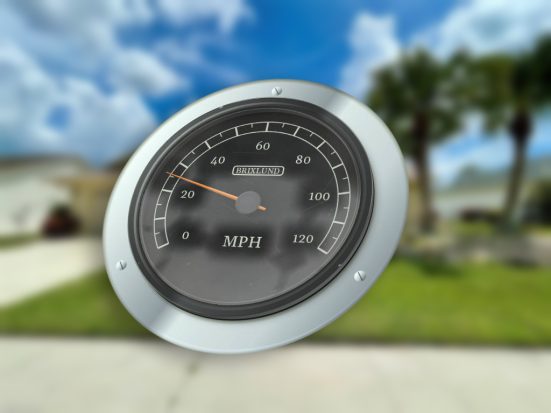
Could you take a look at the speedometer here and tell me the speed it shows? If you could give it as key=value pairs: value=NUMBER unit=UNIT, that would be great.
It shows value=25 unit=mph
